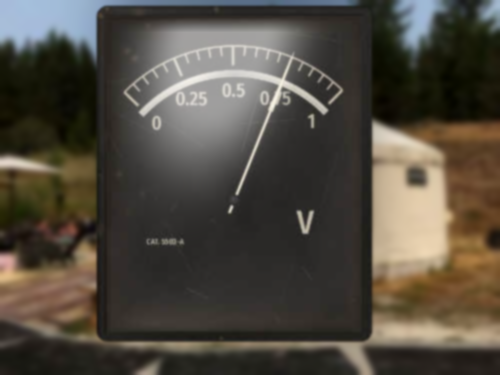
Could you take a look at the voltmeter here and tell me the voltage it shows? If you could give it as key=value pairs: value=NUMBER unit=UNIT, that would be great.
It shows value=0.75 unit=V
